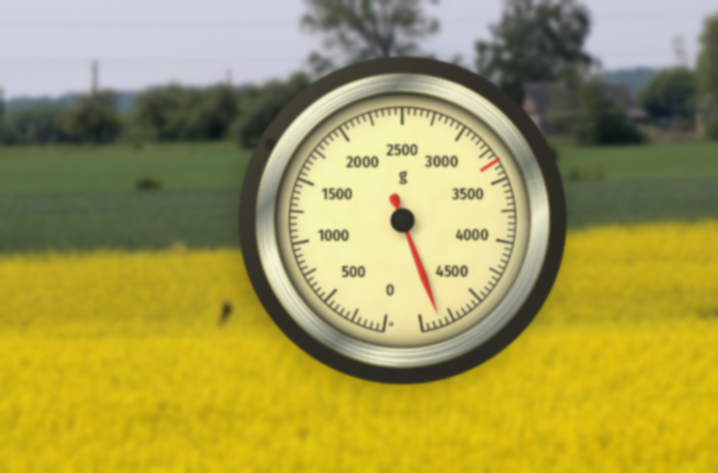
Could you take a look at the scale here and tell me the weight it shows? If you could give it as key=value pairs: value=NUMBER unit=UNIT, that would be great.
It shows value=4850 unit=g
